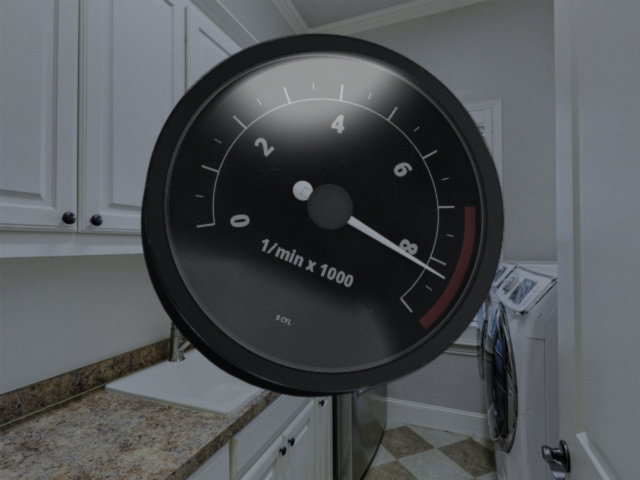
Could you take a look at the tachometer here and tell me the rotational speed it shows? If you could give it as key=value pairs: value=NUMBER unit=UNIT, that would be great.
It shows value=8250 unit=rpm
